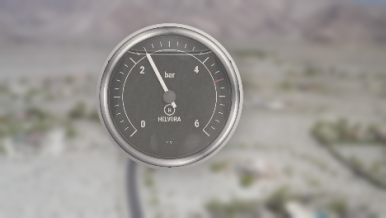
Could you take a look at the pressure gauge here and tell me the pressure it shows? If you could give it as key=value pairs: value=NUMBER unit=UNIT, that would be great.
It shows value=2.4 unit=bar
